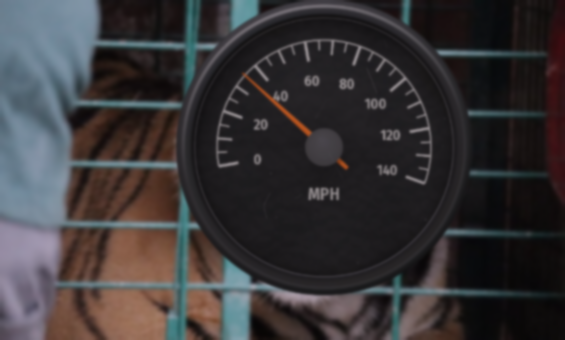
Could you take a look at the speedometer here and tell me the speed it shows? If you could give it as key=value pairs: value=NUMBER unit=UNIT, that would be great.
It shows value=35 unit=mph
